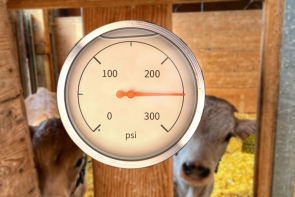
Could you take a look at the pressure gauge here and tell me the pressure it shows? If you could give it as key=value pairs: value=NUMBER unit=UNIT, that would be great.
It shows value=250 unit=psi
